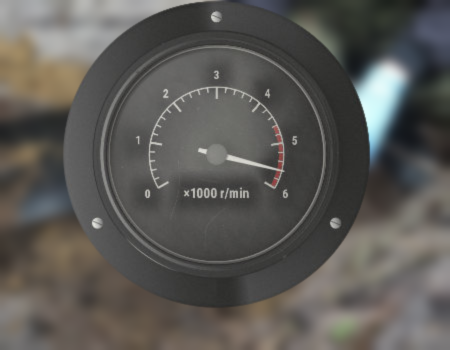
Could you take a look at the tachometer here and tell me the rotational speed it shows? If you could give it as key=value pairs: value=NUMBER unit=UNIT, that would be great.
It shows value=5600 unit=rpm
